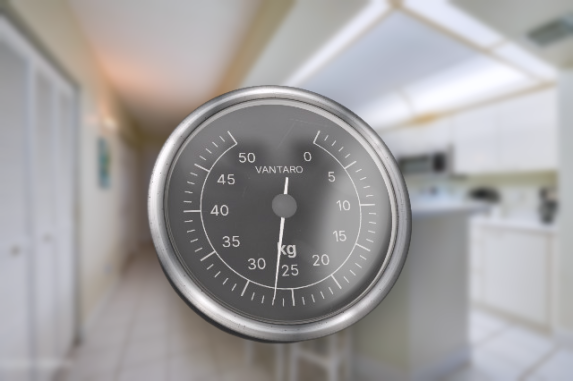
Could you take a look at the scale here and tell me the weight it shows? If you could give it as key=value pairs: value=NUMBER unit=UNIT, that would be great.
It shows value=27 unit=kg
